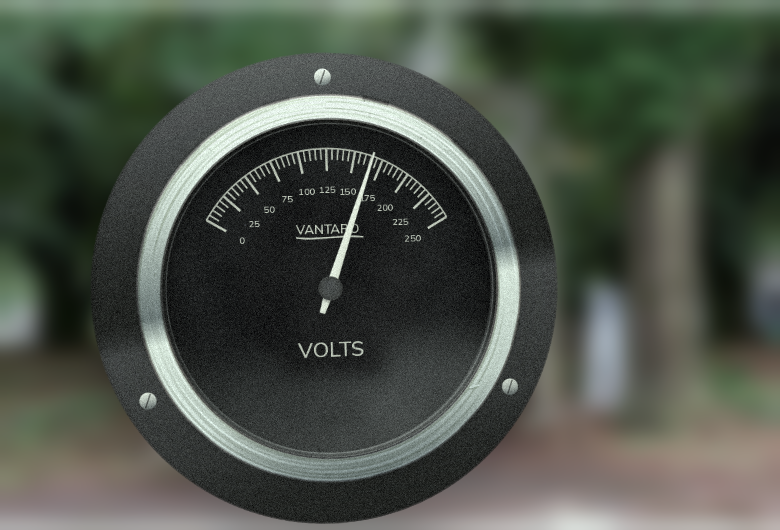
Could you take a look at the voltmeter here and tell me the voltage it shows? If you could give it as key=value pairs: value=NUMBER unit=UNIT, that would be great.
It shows value=165 unit=V
